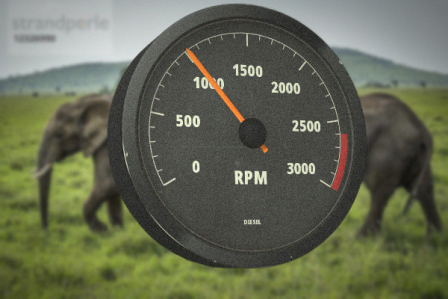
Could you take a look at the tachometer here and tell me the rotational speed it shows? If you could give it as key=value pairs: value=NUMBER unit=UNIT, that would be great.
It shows value=1000 unit=rpm
